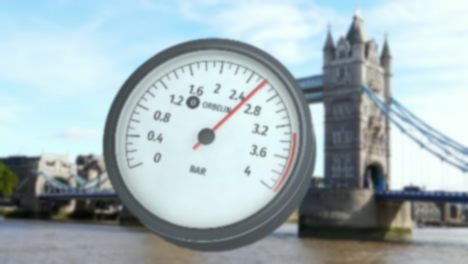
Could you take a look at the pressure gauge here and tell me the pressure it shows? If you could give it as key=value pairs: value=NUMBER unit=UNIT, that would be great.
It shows value=2.6 unit=bar
